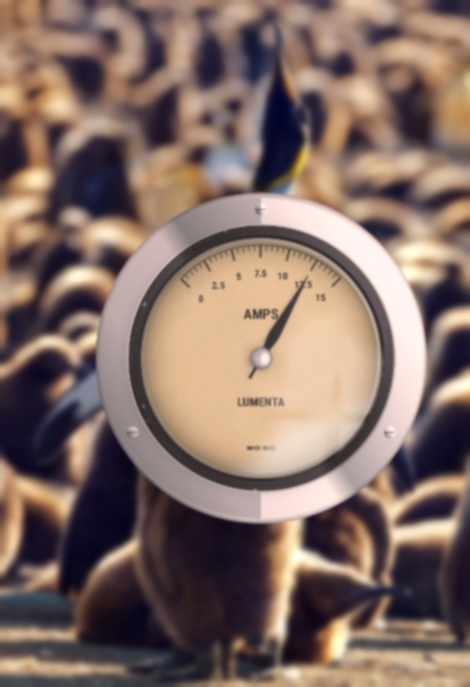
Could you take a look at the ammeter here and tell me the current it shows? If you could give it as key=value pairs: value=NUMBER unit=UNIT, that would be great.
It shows value=12.5 unit=A
